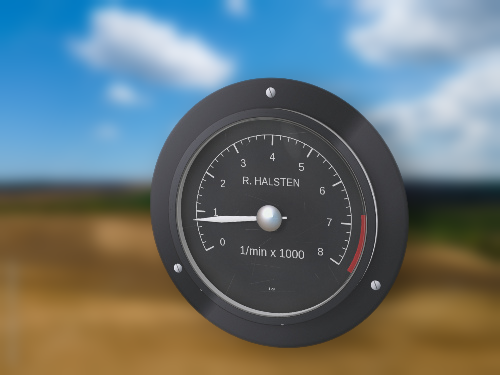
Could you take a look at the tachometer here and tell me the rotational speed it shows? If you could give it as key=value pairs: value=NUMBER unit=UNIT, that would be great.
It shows value=800 unit=rpm
